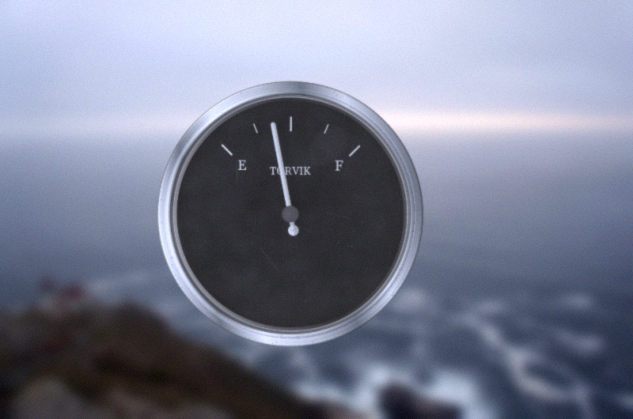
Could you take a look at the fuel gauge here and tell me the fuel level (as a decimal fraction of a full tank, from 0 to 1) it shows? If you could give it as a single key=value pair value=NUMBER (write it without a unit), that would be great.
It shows value=0.375
